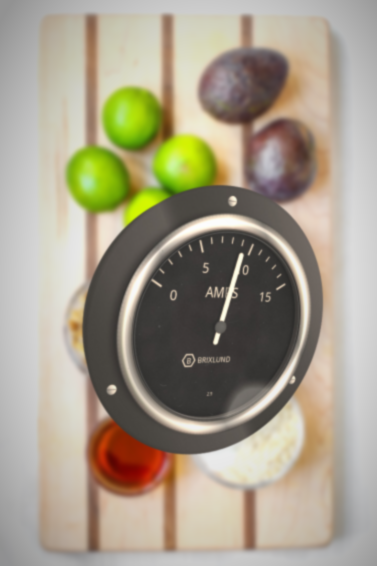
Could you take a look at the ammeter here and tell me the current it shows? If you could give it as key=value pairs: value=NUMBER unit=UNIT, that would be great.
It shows value=9 unit=A
